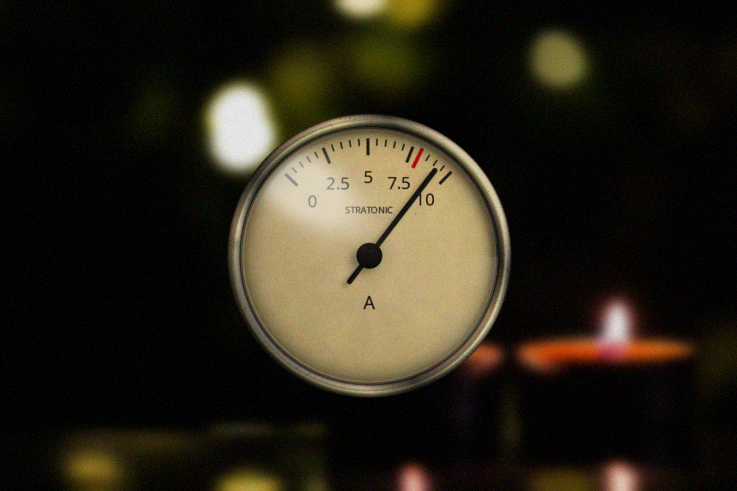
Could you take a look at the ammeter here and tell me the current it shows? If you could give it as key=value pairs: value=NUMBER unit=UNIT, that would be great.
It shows value=9.25 unit=A
